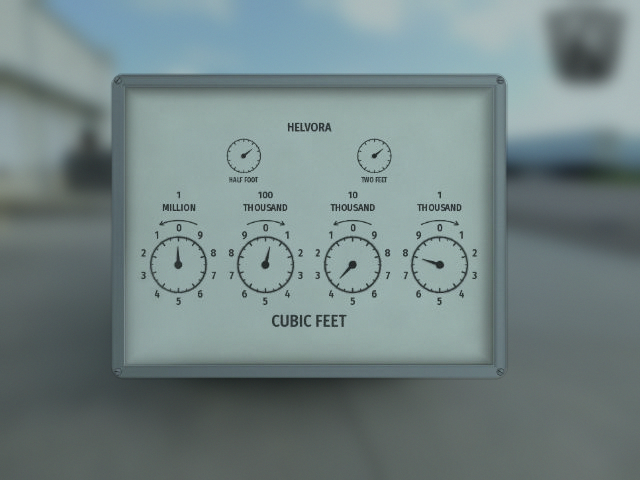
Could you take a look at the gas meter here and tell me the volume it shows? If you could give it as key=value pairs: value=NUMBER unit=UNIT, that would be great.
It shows value=3800 unit=ft³
